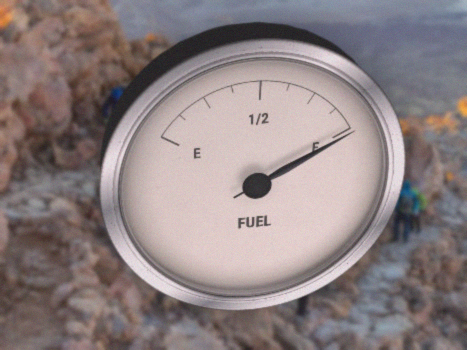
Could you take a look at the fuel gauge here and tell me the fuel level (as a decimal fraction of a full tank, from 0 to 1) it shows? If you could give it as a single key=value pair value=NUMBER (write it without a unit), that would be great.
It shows value=1
